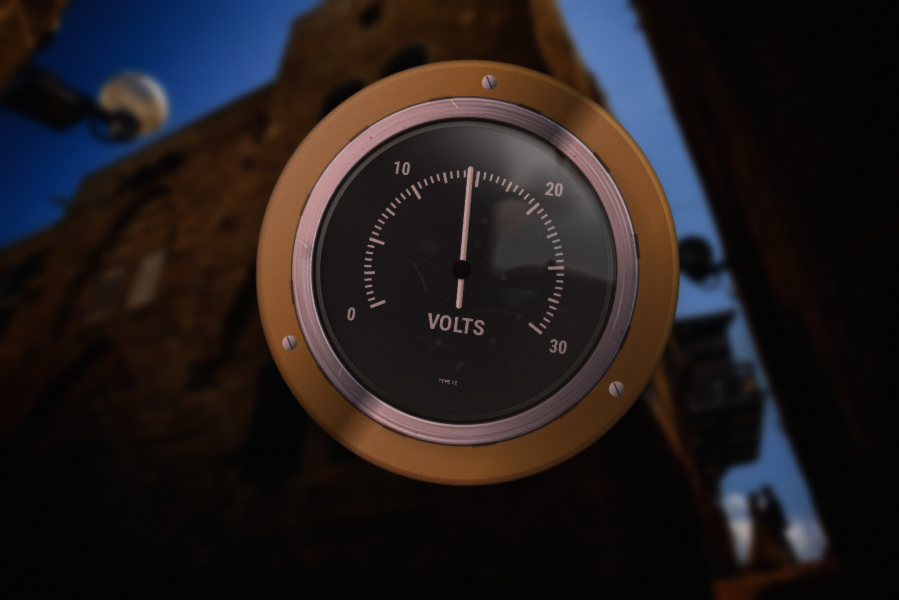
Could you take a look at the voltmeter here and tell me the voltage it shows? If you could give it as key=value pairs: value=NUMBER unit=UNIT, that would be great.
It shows value=14.5 unit=V
